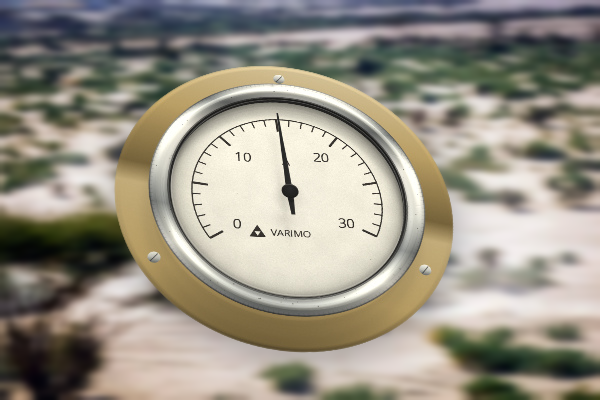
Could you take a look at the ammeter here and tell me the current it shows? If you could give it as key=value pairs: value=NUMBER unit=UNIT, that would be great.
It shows value=15 unit=A
